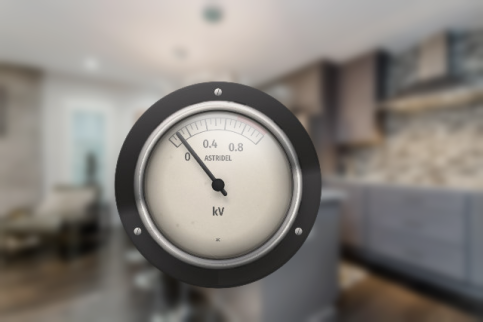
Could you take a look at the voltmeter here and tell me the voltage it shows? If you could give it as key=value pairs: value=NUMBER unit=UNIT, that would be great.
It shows value=0.1 unit=kV
